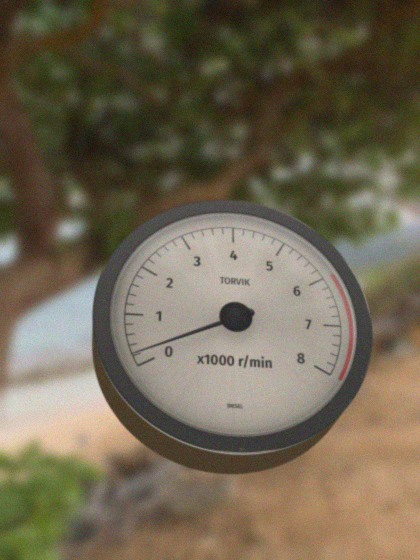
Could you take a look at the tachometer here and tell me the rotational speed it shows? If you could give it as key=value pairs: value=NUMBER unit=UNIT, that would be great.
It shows value=200 unit=rpm
